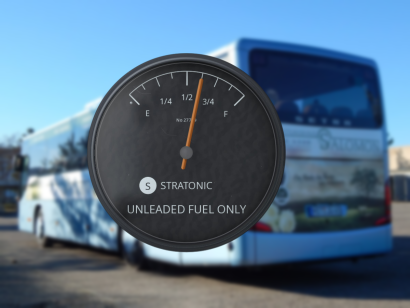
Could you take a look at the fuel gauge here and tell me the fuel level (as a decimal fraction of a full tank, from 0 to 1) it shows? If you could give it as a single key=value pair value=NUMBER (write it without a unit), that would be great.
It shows value=0.625
